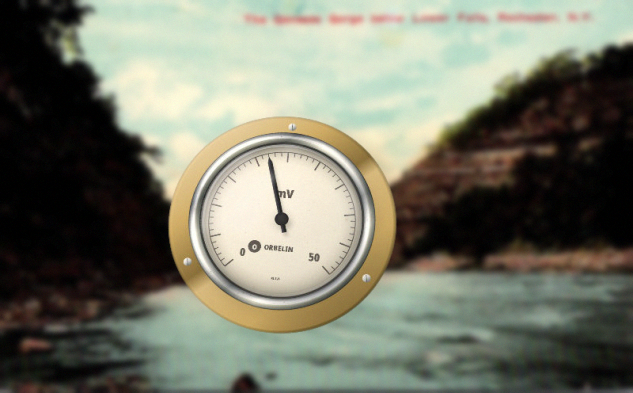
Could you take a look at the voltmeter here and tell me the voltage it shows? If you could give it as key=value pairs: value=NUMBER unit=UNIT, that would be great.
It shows value=22 unit=mV
